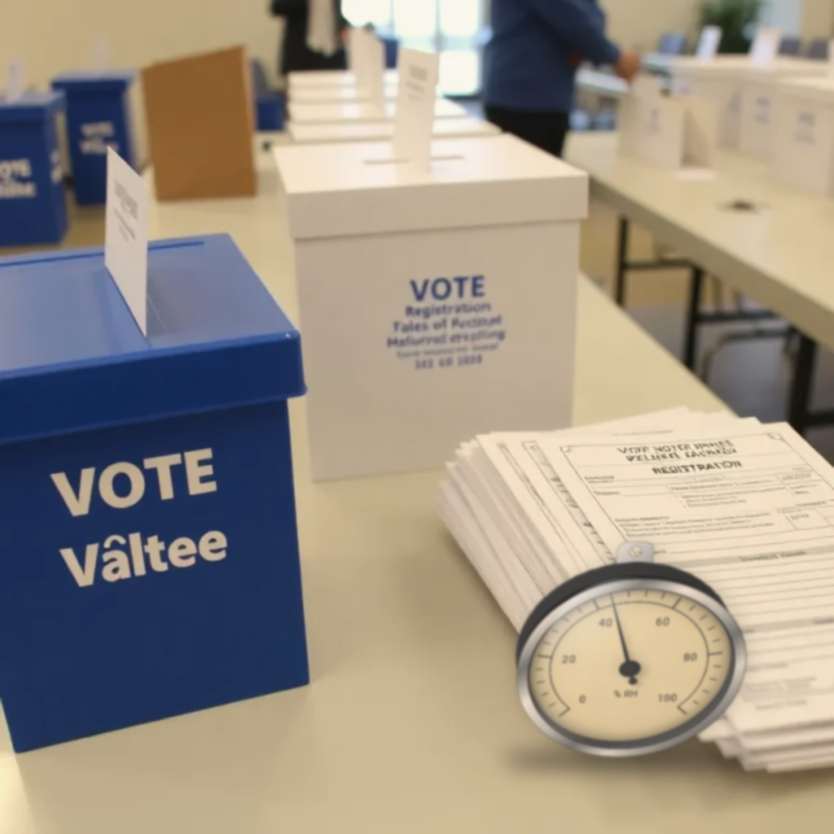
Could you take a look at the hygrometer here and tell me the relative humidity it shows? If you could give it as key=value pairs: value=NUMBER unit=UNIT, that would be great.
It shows value=44 unit=%
